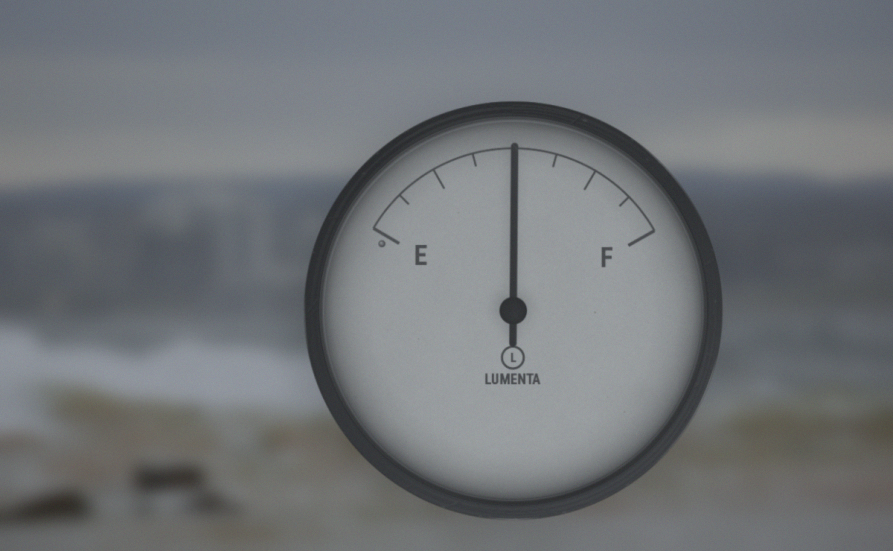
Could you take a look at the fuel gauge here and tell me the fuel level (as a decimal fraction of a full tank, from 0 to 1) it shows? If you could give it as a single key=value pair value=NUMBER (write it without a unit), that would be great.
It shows value=0.5
